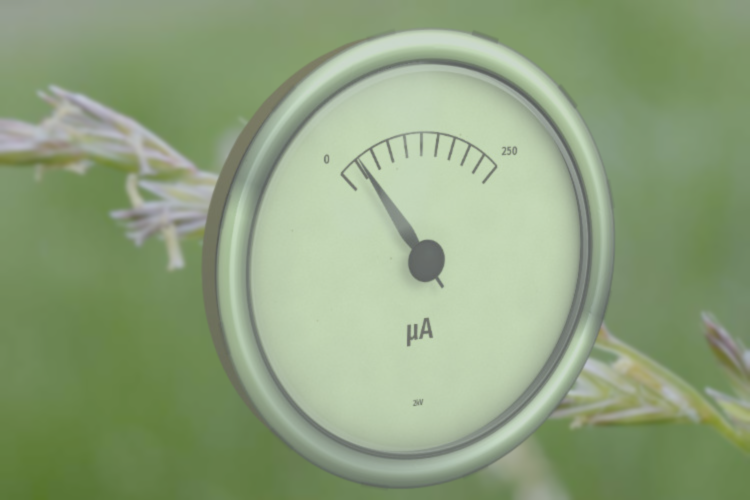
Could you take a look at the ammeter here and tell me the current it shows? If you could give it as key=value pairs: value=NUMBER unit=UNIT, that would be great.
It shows value=25 unit=µA
